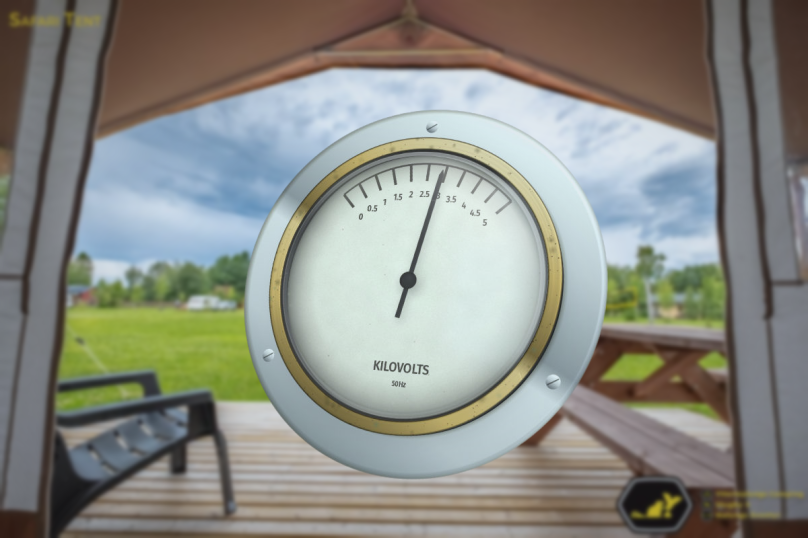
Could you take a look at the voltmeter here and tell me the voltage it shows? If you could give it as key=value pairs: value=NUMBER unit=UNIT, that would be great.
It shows value=3 unit=kV
